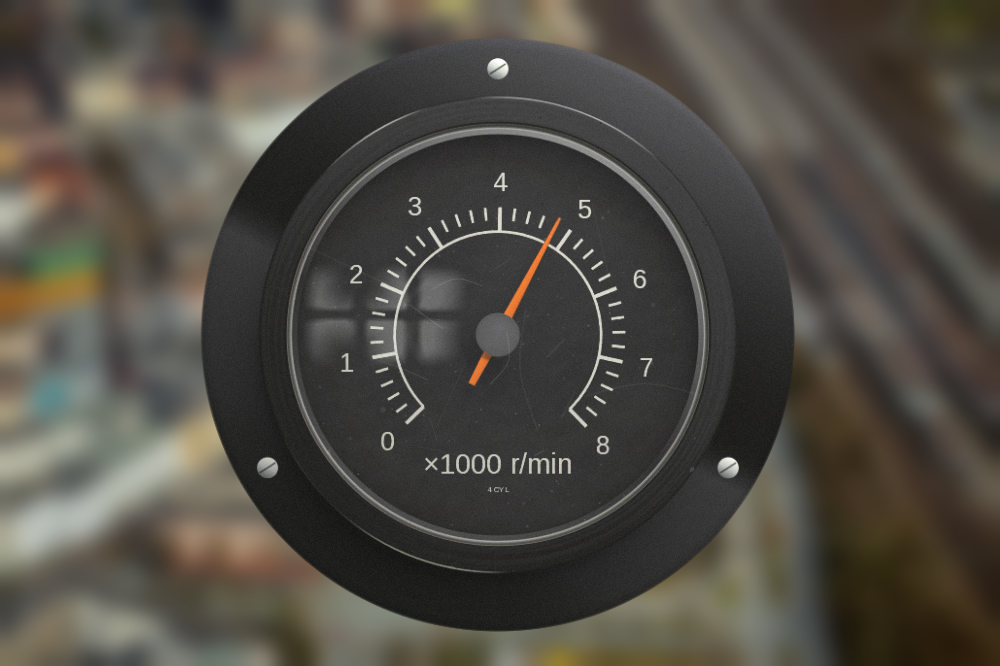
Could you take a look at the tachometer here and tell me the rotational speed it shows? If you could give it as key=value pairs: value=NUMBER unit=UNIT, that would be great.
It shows value=4800 unit=rpm
